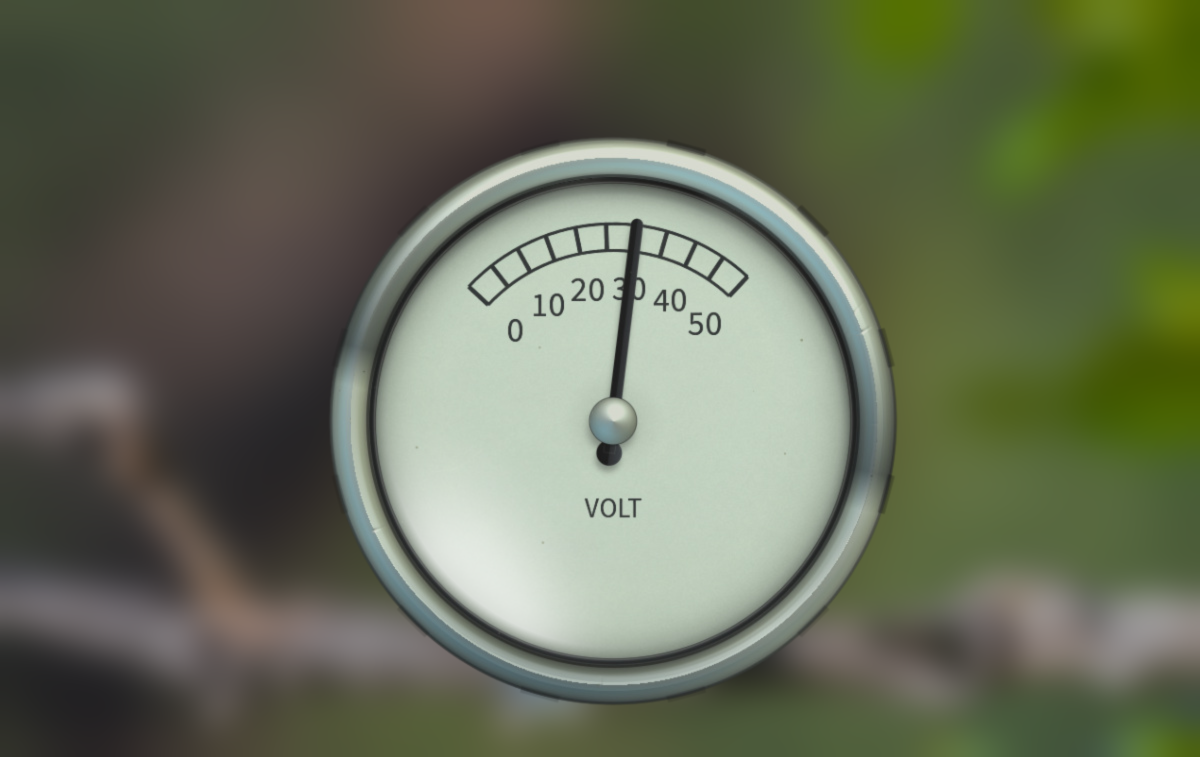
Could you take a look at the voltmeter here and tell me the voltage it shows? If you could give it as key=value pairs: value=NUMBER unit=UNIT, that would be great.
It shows value=30 unit=V
